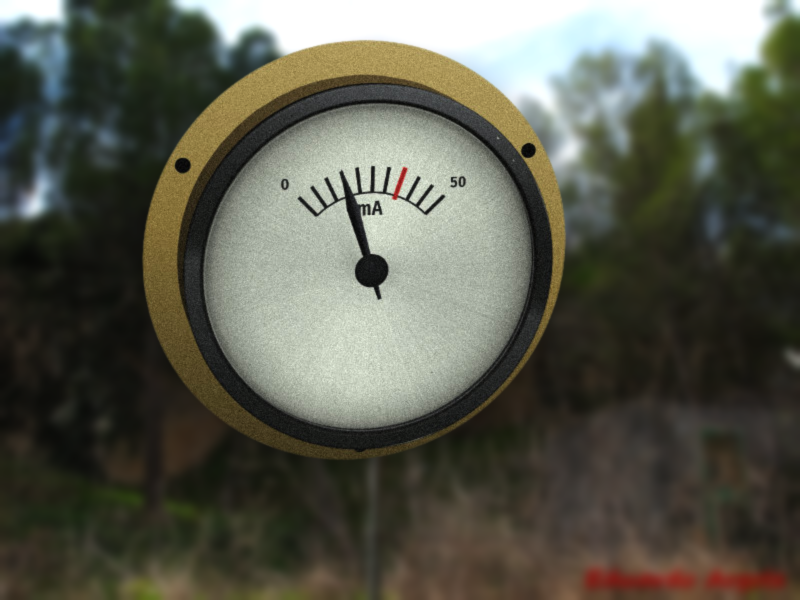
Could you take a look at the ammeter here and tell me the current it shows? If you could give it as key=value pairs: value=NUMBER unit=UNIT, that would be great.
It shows value=15 unit=mA
